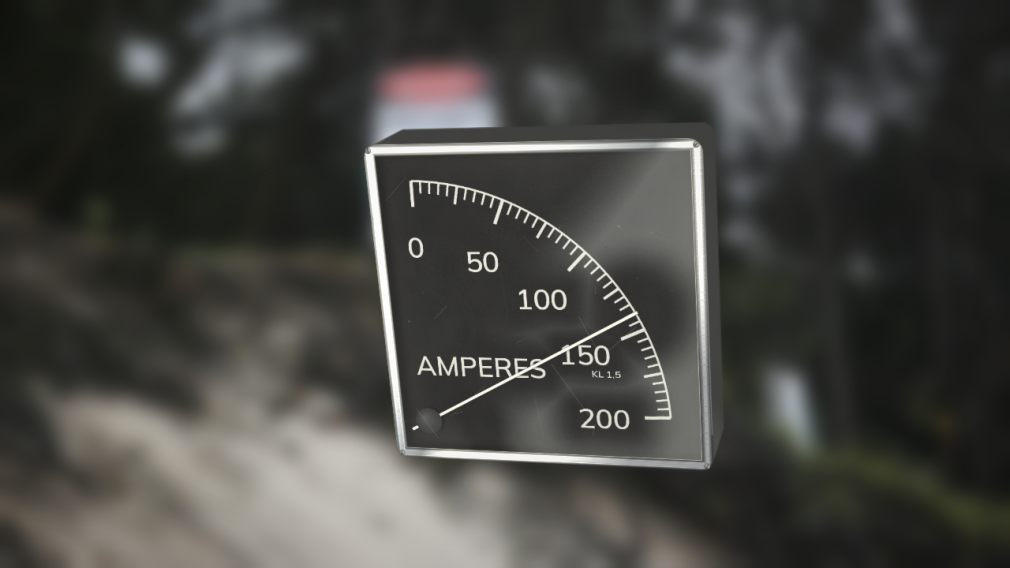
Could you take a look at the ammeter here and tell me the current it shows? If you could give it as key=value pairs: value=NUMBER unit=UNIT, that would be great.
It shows value=140 unit=A
